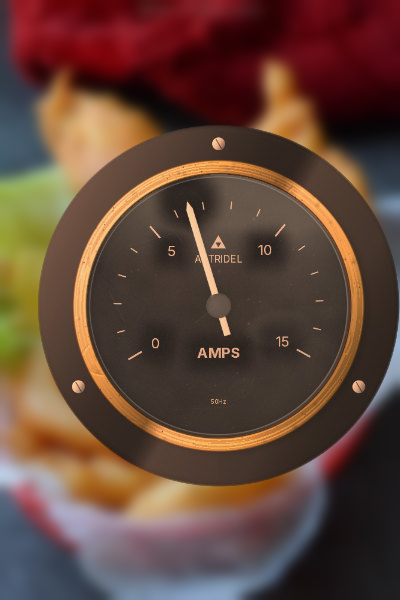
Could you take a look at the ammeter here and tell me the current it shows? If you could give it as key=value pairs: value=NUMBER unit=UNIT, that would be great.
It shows value=6.5 unit=A
